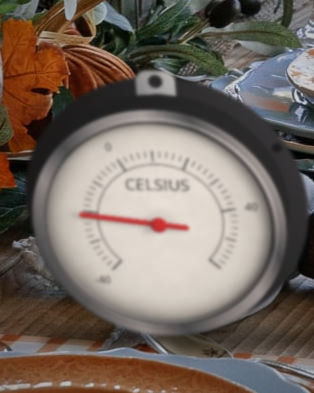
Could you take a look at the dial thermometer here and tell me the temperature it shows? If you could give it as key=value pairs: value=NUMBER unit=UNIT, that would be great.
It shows value=-20 unit=°C
